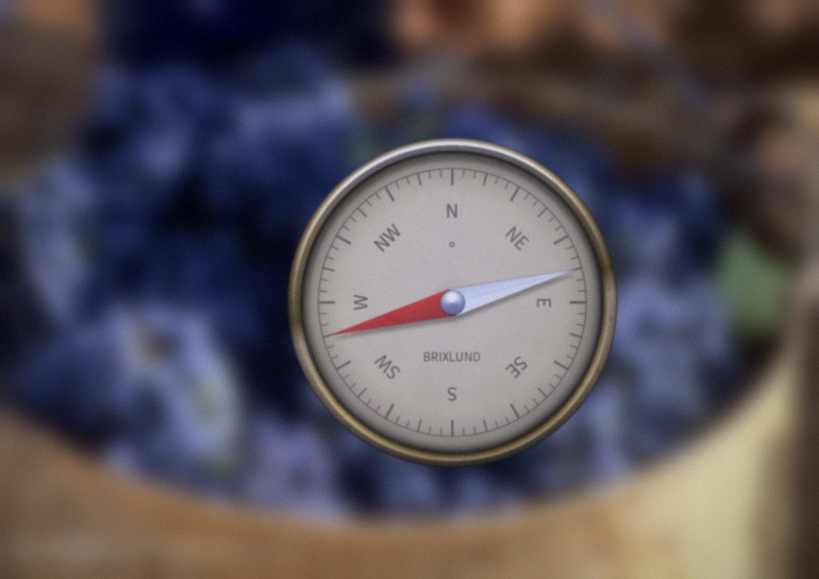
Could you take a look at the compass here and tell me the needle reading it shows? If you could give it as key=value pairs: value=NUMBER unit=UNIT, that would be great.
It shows value=255 unit=°
